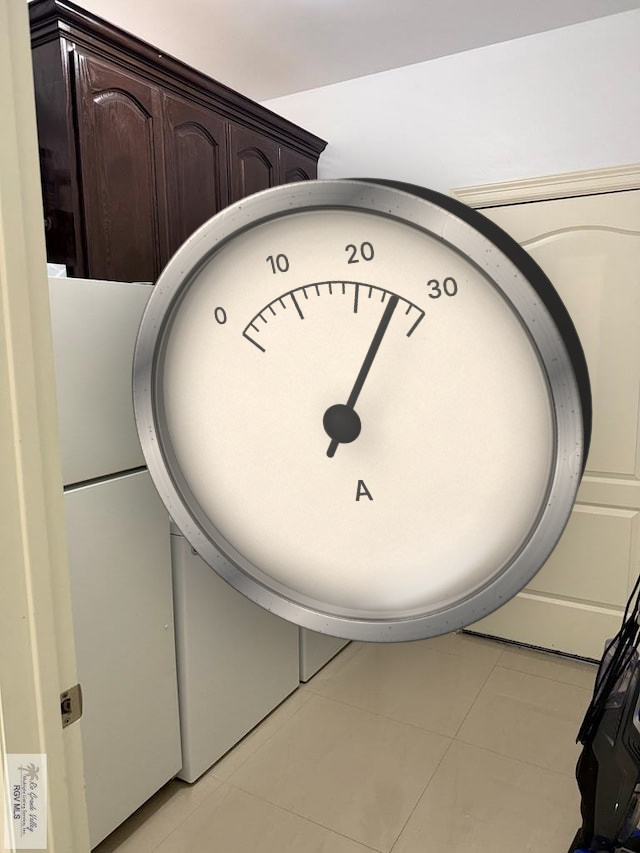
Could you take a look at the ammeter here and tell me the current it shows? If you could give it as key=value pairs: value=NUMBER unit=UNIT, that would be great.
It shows value=26 unit=A
